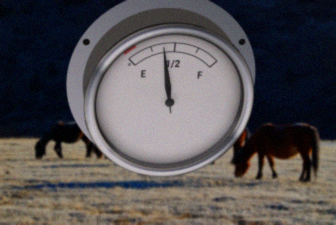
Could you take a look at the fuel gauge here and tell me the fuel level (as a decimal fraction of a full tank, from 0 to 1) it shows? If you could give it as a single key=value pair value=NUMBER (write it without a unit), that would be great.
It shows value=0.375
